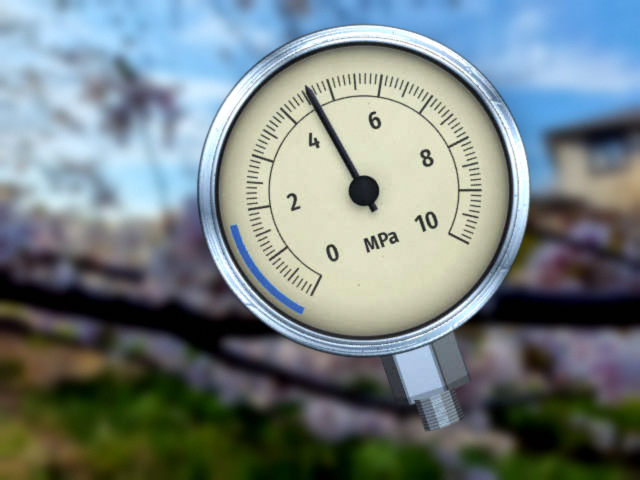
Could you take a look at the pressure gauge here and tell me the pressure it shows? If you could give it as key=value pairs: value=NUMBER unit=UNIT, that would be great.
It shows value=4.6 unit=MPa
